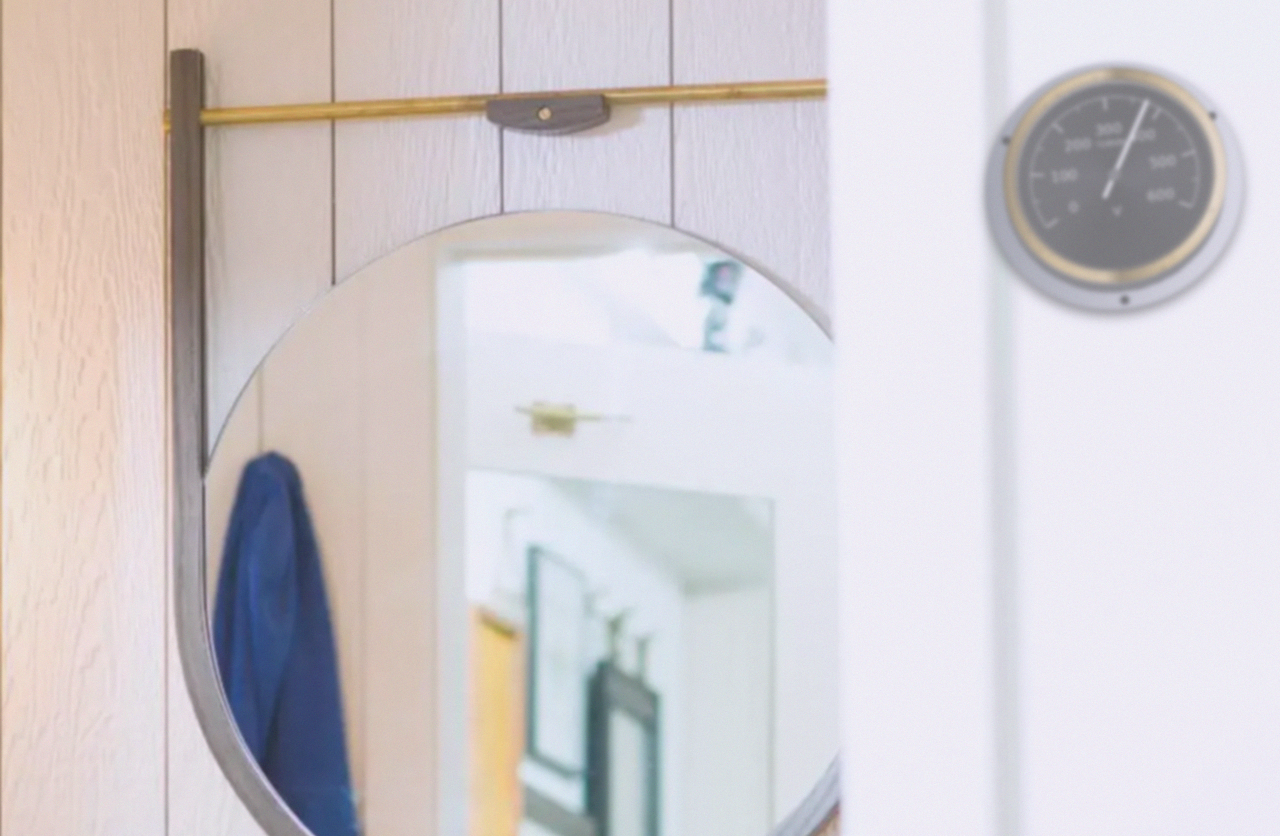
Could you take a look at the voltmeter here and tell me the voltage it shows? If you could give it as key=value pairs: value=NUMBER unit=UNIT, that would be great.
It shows value=375 unit=V
